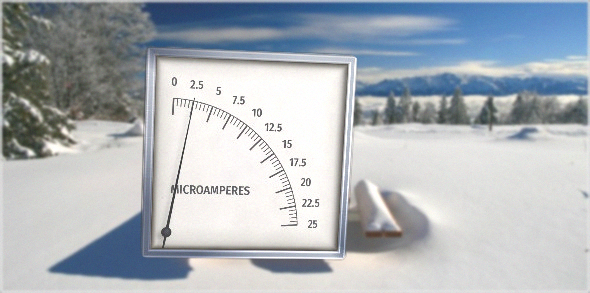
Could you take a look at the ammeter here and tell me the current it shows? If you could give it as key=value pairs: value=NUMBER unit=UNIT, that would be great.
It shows value=2.5 unit=µA
